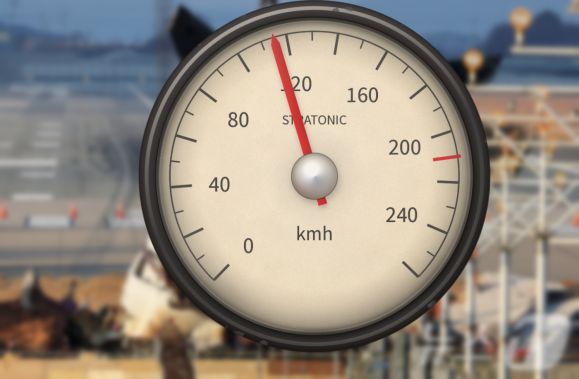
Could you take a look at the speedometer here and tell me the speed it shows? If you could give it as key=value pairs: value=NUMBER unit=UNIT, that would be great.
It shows value=115 unit=km/h
